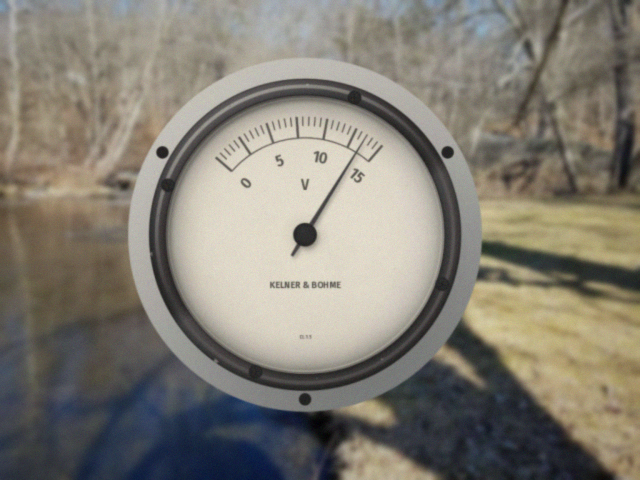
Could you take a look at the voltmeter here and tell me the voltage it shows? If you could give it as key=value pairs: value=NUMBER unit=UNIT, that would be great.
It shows value=13.5 unit=V
